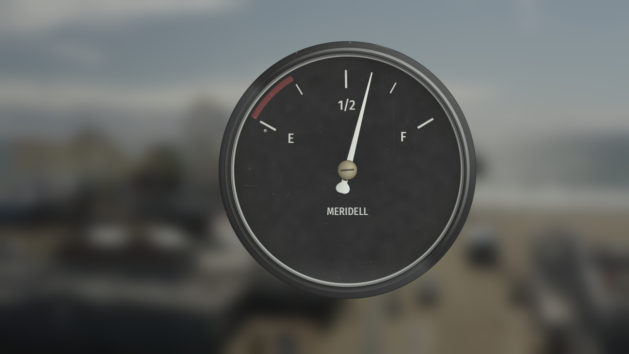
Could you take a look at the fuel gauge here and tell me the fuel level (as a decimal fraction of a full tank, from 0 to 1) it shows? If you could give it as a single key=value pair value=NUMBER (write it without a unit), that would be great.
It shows value=0.625
